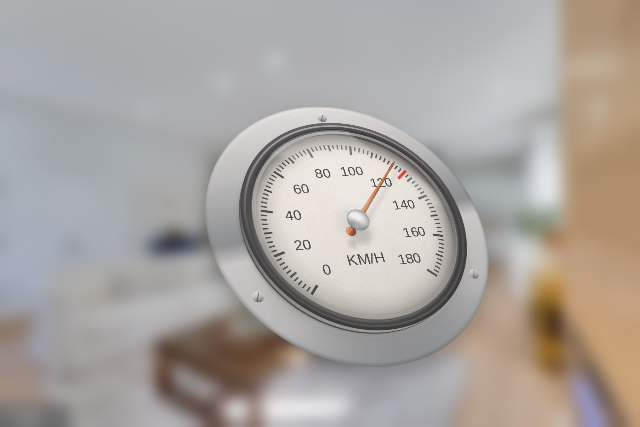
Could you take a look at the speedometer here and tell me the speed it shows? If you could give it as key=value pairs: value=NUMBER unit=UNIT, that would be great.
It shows value=120 unit=km/h
